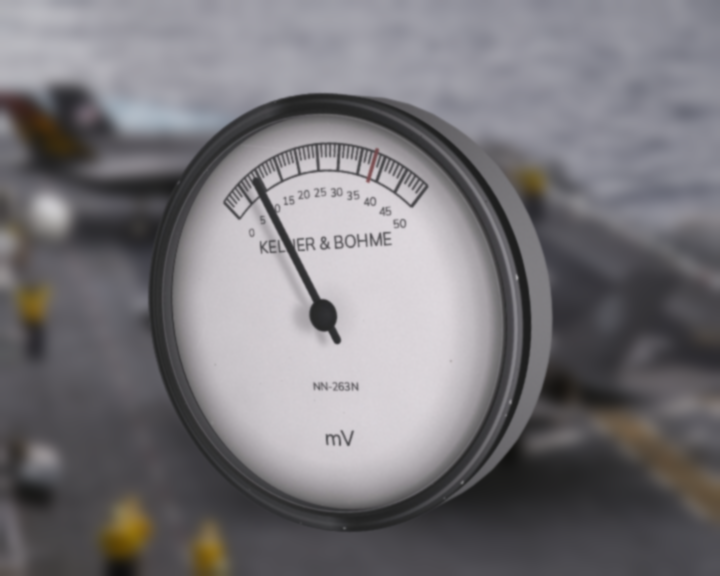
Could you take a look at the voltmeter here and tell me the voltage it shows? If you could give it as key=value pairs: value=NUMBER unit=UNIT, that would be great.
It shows value=10 unit=mV
